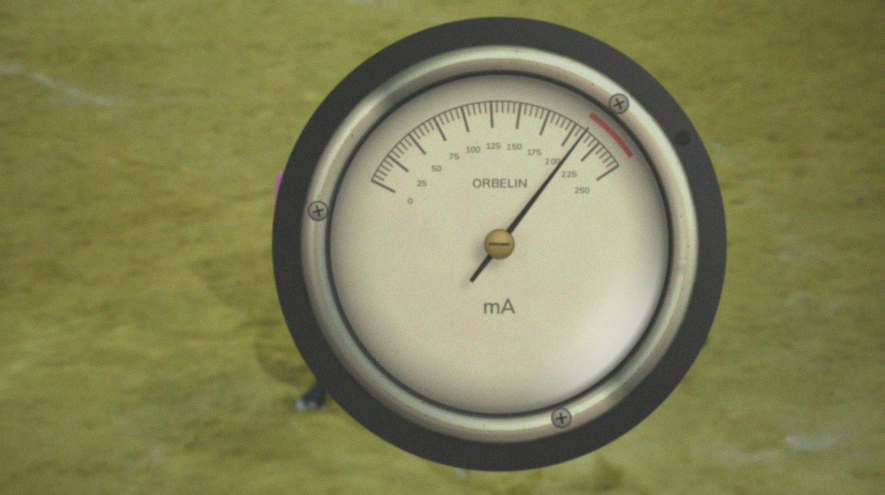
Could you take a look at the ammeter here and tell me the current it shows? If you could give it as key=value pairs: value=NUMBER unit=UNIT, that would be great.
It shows value=210 unit=mA
